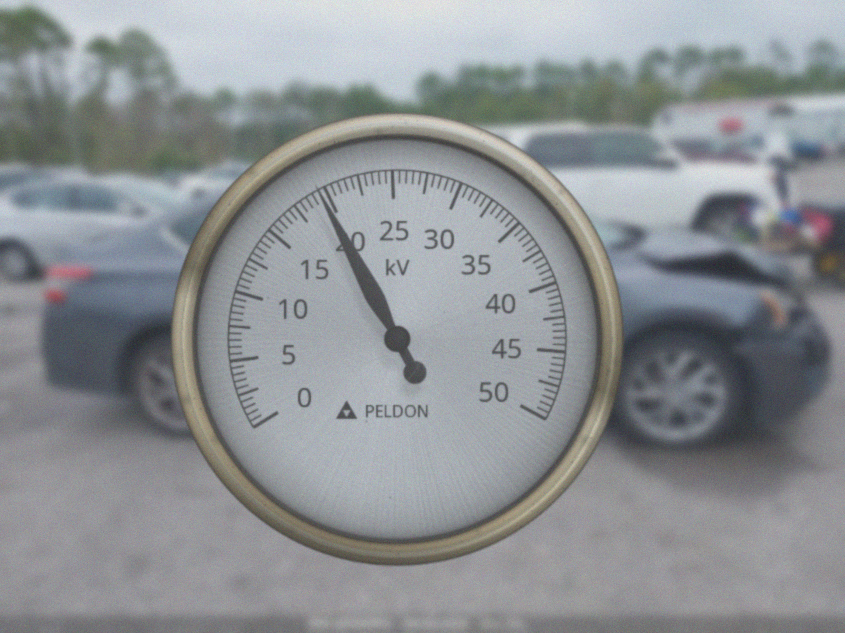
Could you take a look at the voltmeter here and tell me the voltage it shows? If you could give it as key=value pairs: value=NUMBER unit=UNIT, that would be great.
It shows value=19.5 unit=kV
